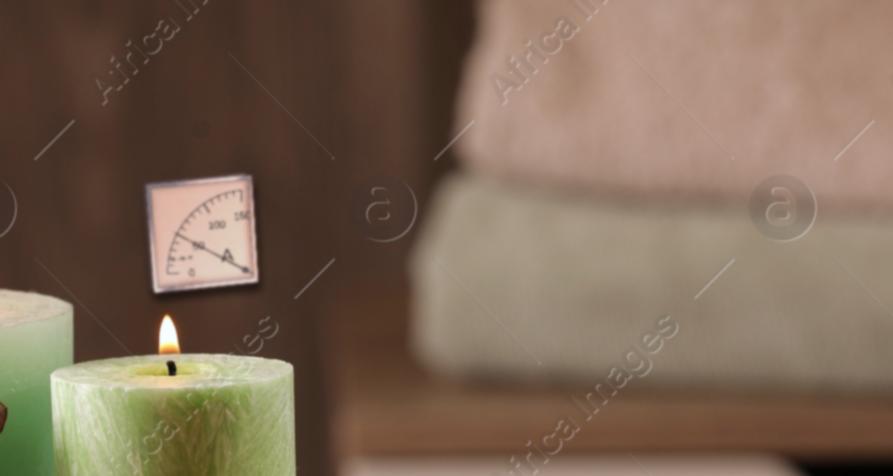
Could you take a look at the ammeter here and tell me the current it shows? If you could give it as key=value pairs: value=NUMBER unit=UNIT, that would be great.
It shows value=50 unit=A
